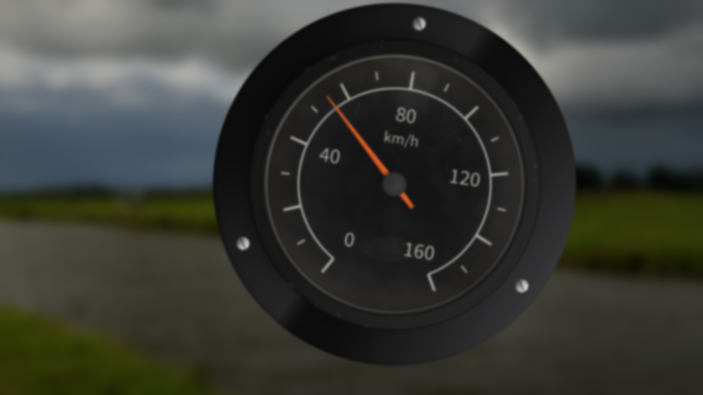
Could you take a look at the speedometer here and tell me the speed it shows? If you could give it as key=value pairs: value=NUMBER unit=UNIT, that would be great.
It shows value=55 unit=km/h
